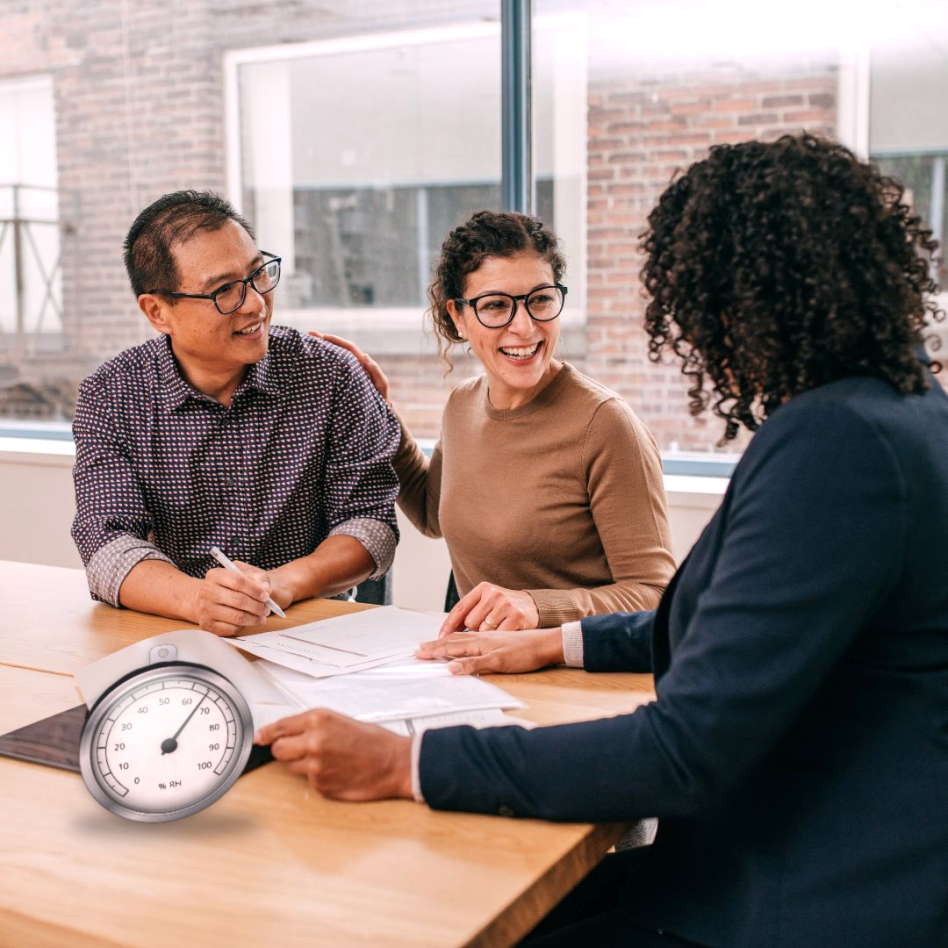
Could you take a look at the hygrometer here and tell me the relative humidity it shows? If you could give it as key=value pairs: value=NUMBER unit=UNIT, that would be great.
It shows value=65 unit=%
